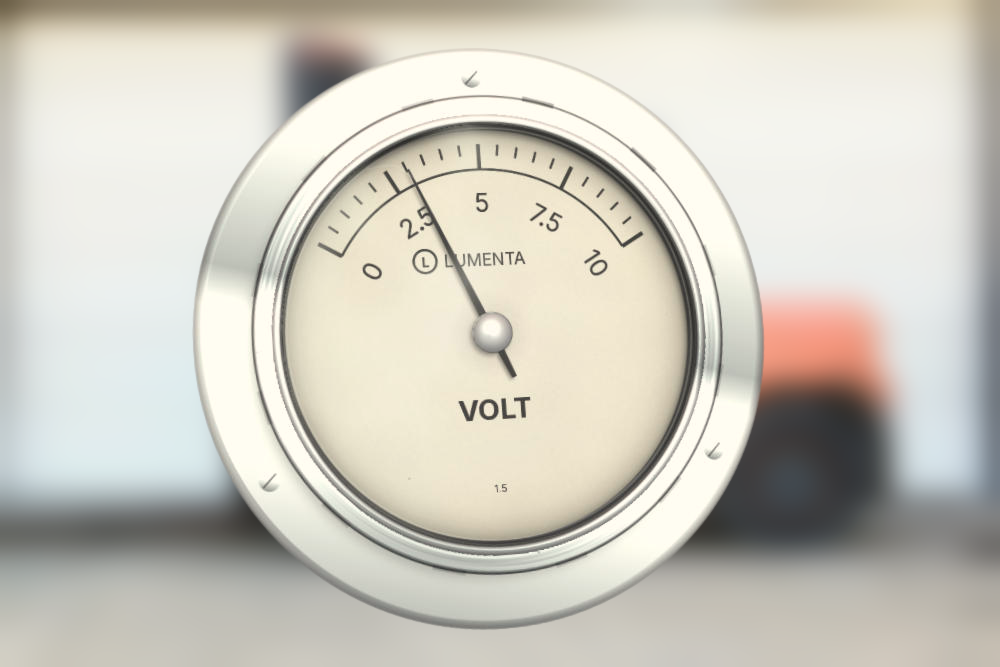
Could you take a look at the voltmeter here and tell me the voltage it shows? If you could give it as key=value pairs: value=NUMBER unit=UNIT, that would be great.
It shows value=3 unit=V
